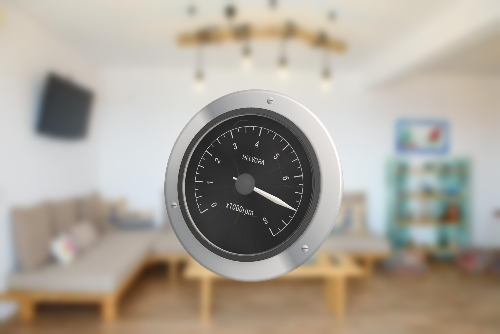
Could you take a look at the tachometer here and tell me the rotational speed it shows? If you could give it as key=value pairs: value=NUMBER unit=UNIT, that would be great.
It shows value=7000 unit=rpm
